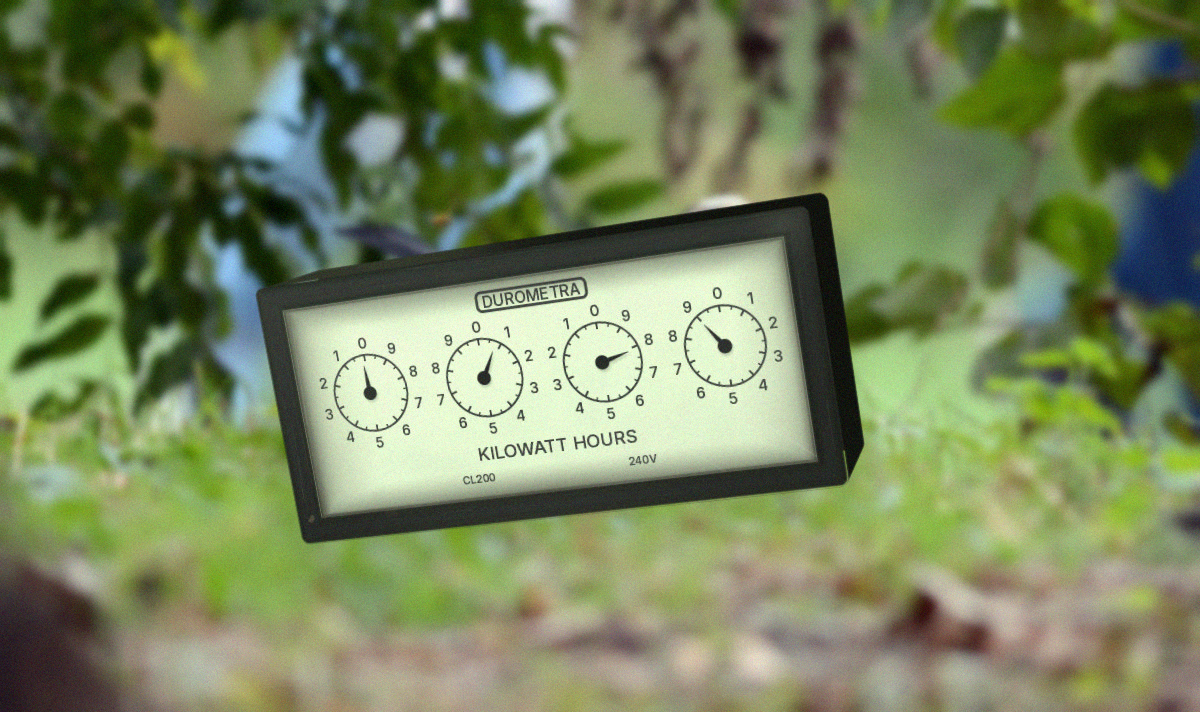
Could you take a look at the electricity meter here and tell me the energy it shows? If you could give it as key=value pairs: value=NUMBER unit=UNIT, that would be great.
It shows value=79 unit=kWh
